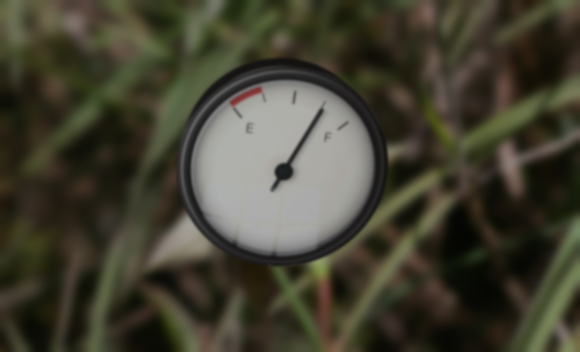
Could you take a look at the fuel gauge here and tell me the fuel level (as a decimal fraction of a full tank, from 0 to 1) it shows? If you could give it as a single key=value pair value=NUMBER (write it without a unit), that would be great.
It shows value=0.75
